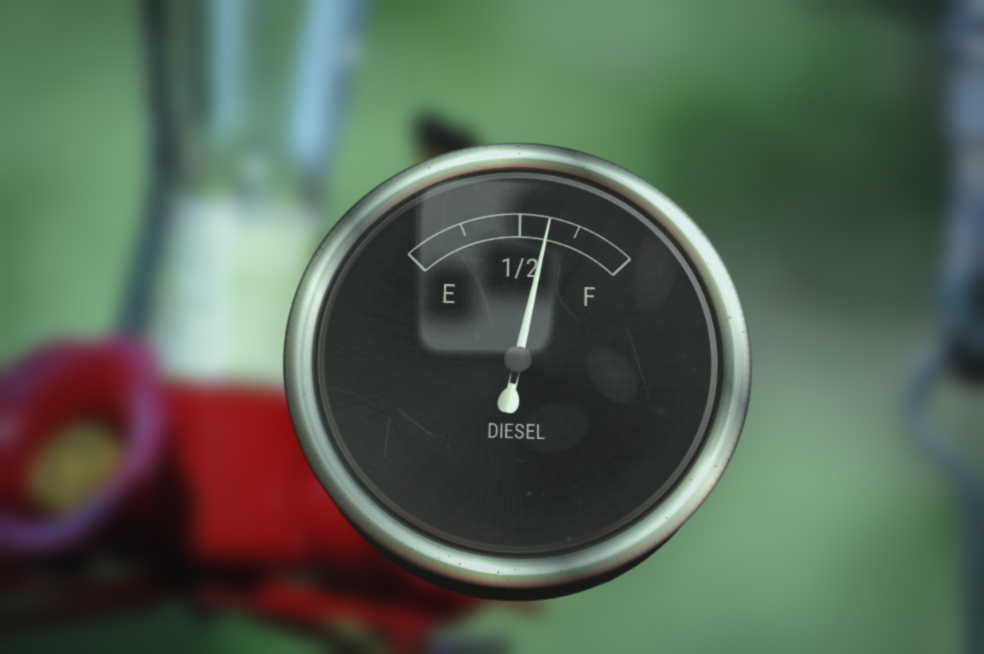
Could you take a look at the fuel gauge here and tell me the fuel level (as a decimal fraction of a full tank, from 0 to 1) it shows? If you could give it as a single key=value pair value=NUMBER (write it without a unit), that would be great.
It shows value=0.625
